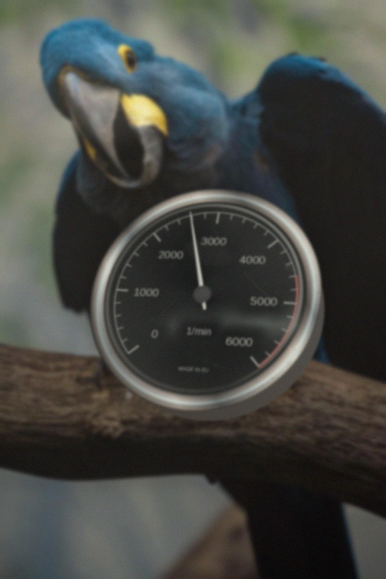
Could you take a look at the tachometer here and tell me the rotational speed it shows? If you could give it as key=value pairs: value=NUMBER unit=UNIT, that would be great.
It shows value=2600 unit=rpm
